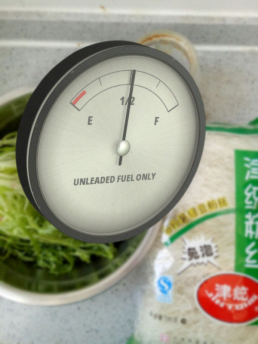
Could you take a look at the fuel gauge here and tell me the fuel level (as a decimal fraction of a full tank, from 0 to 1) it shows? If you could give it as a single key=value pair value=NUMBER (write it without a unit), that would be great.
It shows value=0.5
